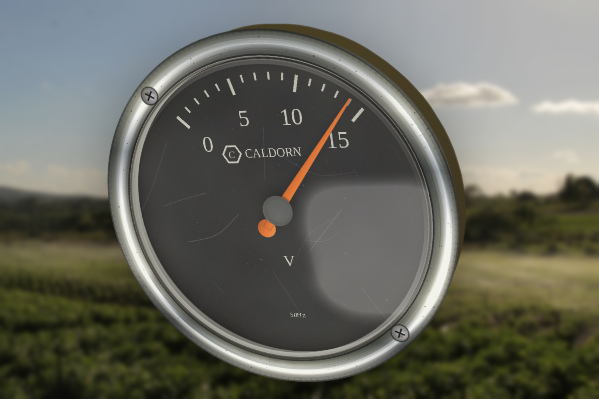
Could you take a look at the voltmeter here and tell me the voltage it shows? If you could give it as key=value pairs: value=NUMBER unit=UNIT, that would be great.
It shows value=14 unit=V
